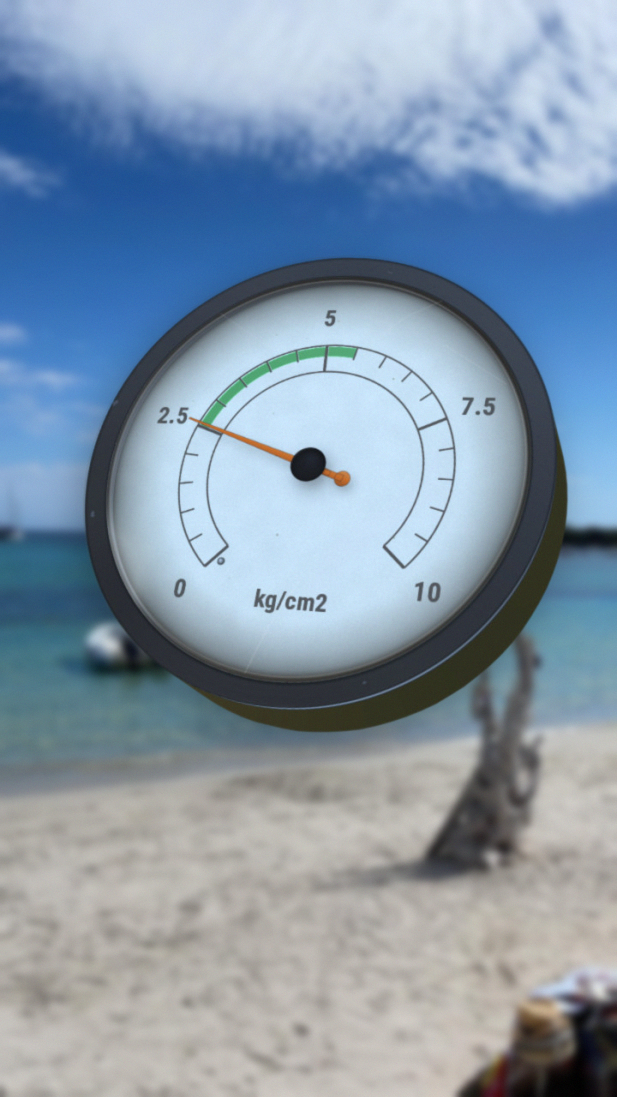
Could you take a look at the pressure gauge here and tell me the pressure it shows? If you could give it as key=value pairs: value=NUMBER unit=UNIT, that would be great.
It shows value=2.5 unit=kg/cm²
